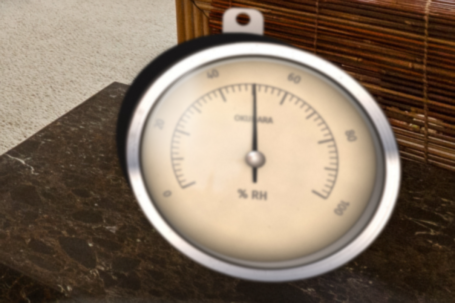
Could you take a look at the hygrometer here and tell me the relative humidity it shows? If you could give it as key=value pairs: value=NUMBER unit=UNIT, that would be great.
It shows value=50 unit=%
